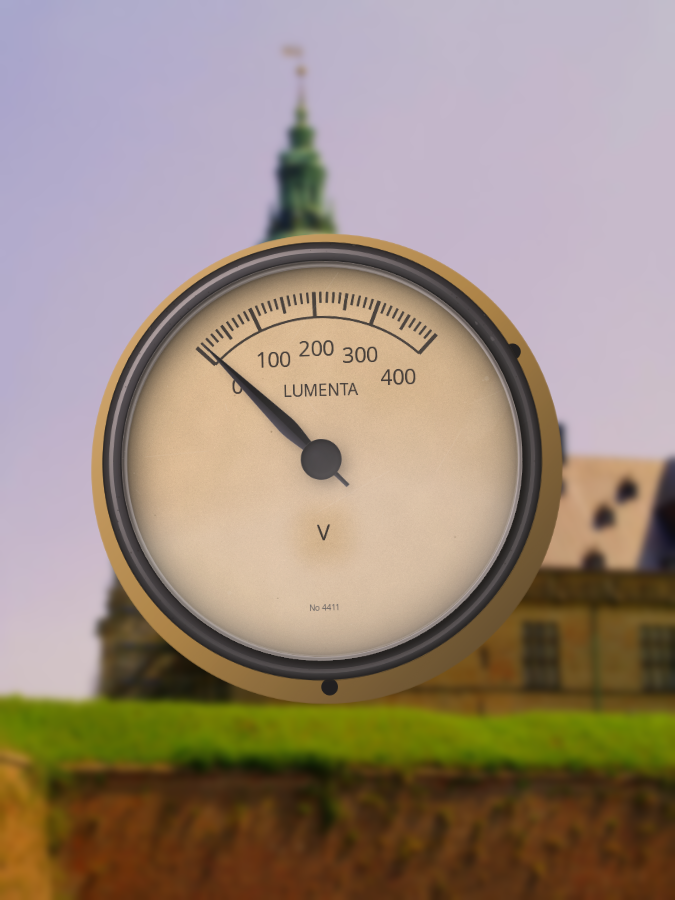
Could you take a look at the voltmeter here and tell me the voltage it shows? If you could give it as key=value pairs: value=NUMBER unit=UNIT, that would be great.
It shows value=10 unit=V
